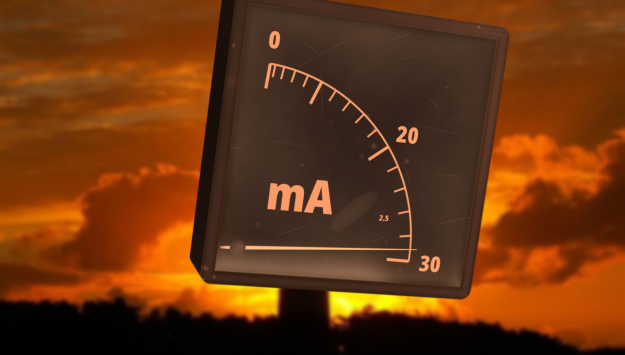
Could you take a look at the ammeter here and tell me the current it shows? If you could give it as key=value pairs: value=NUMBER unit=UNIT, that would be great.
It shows value=29 unit=mA
